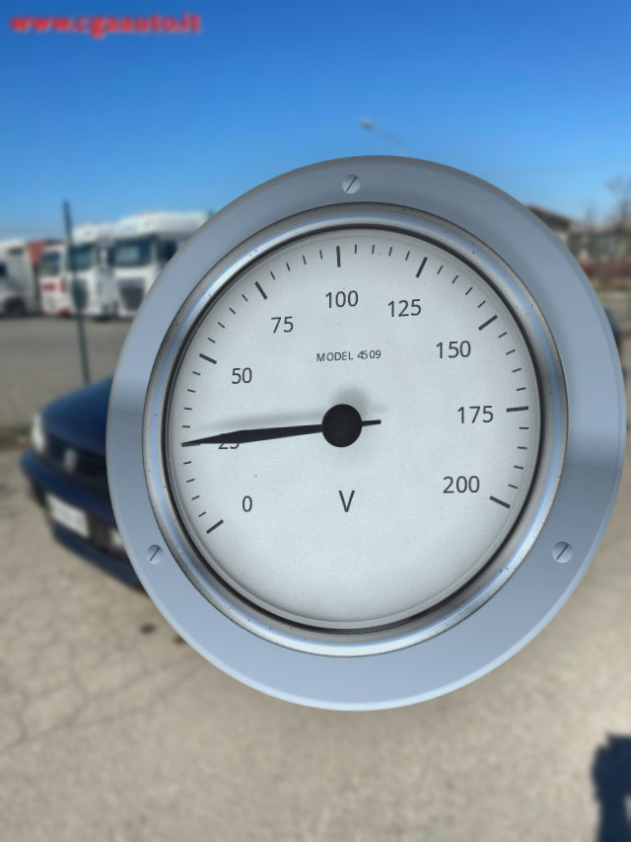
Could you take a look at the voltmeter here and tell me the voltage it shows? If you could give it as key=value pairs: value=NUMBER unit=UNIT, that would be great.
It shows value=25 unit=V
